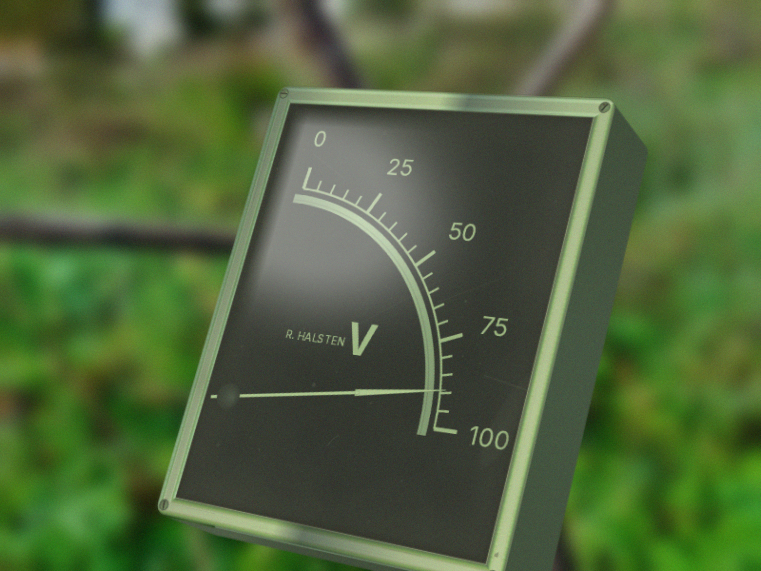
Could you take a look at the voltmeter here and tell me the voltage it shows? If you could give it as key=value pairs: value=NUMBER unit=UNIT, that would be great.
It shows value=90 unit=V
